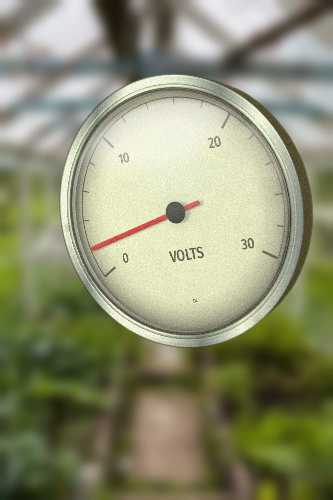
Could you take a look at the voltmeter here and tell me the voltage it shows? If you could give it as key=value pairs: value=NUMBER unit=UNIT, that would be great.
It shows value=2 unit=V
